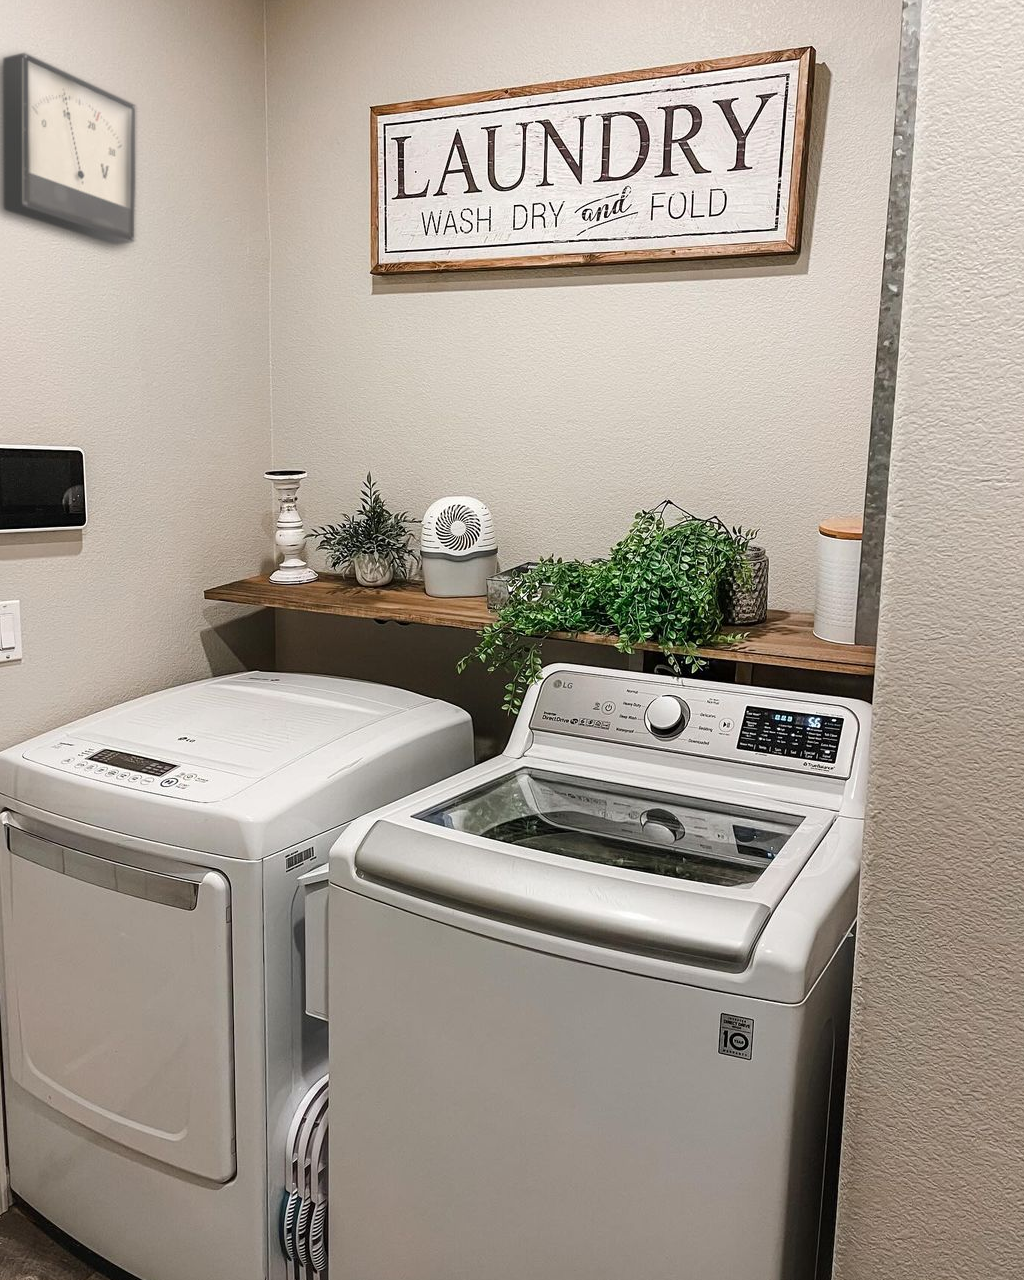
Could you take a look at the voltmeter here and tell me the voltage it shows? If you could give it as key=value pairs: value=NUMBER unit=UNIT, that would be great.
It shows value=10 unit=V
